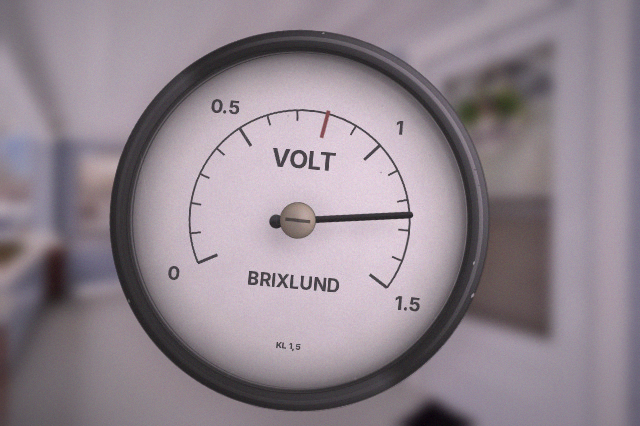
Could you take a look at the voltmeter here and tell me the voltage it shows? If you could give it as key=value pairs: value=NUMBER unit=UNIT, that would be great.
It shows value=1.25 unit=V
